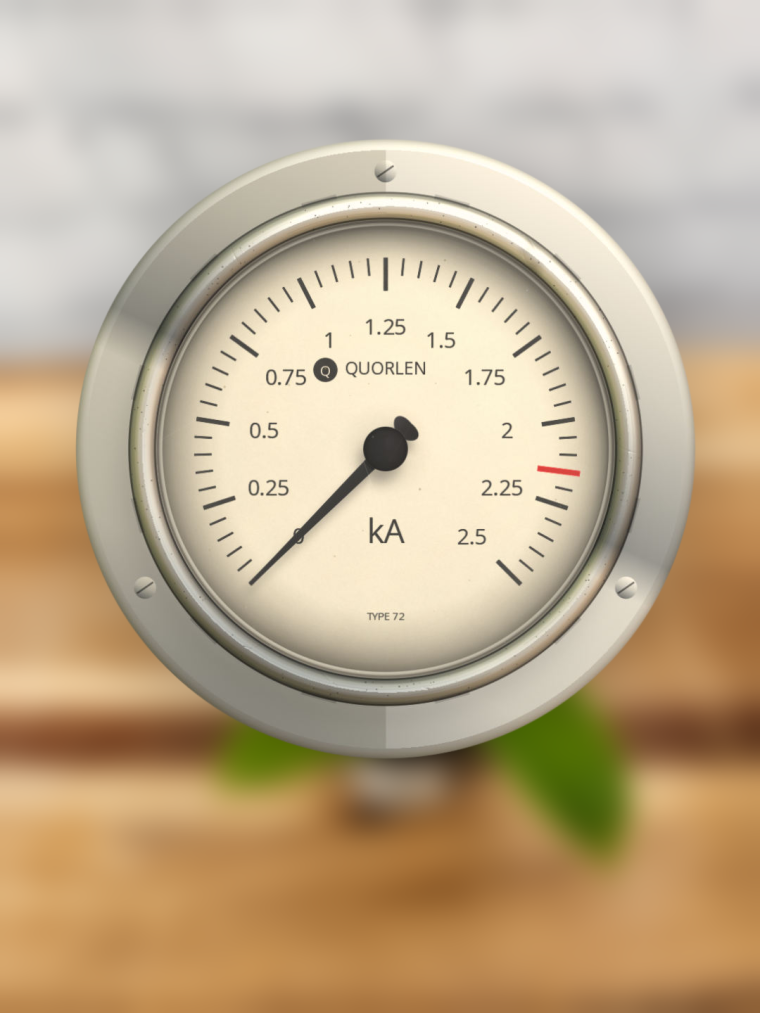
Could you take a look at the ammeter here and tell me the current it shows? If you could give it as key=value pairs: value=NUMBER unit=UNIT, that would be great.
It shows value=0 unit=kA
